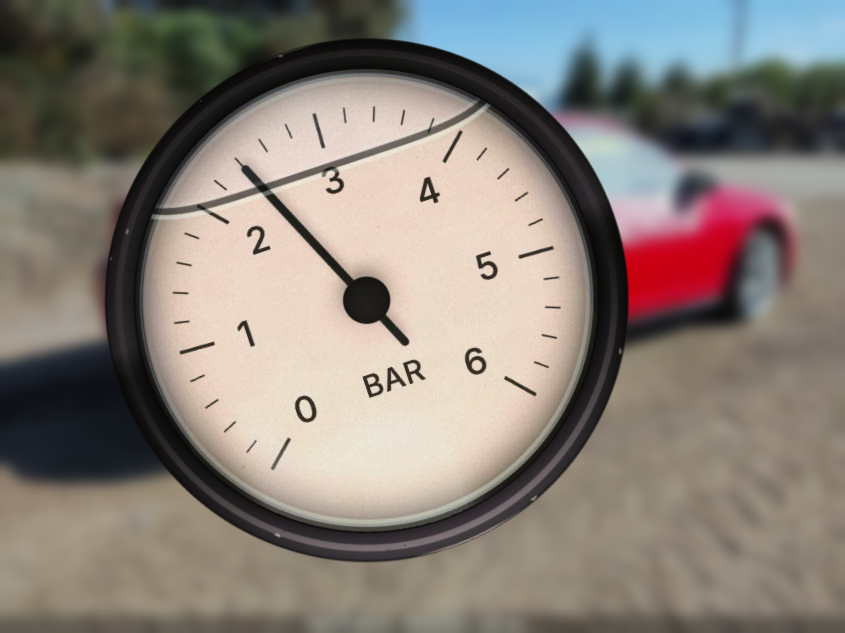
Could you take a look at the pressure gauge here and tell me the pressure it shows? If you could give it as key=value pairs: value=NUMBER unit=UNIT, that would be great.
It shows value=2.4 unit=bar
